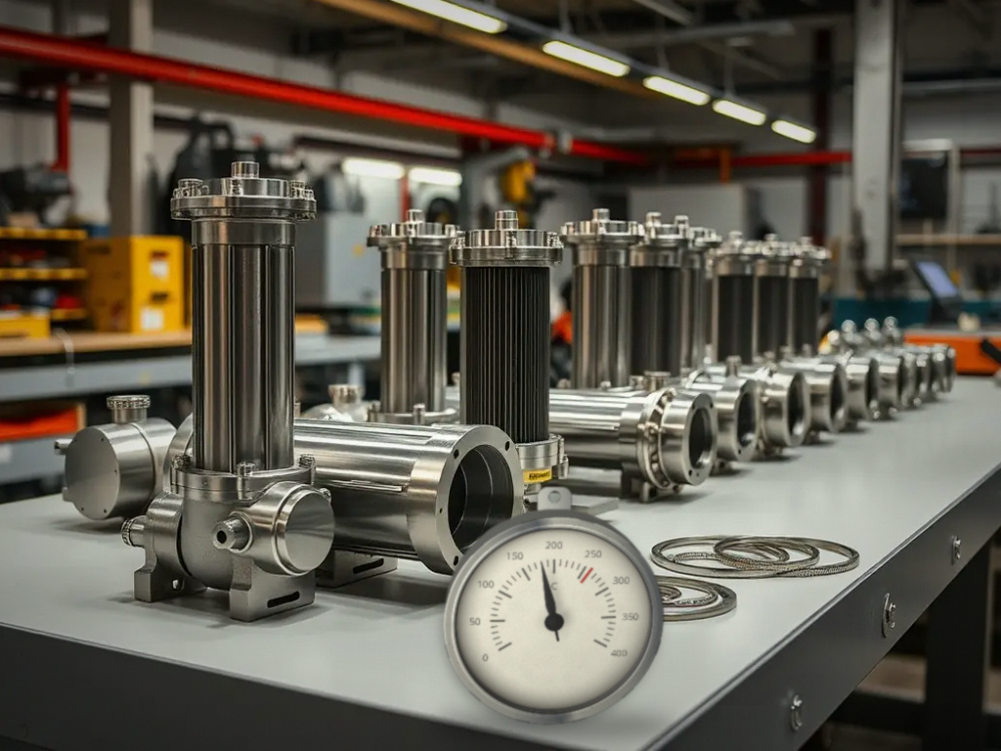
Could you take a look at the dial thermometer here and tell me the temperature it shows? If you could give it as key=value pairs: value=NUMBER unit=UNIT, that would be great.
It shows value=180 unit=°C
